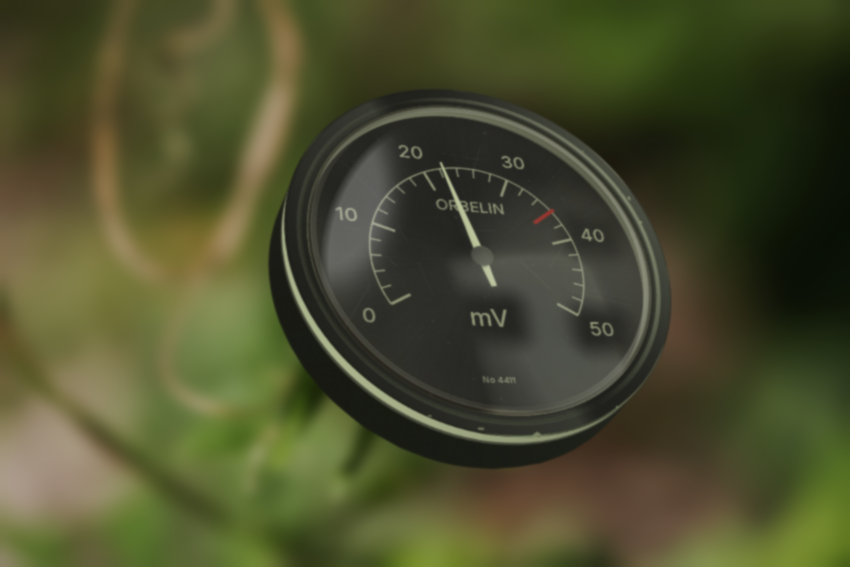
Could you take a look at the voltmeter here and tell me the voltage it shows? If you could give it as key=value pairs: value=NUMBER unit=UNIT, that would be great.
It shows value=22 unit=mV
